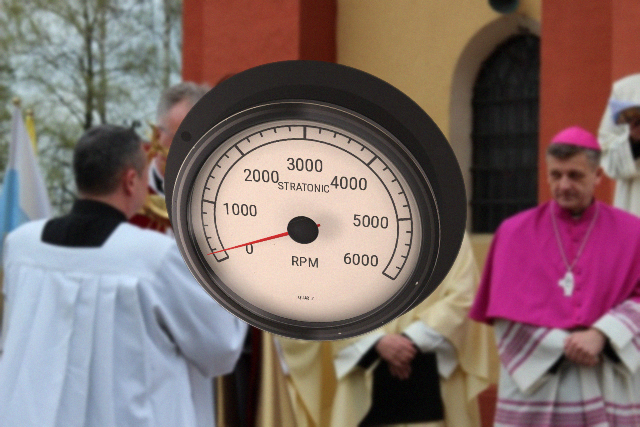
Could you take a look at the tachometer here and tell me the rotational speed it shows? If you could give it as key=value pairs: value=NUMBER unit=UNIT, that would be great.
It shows value=200 unit=rpm
